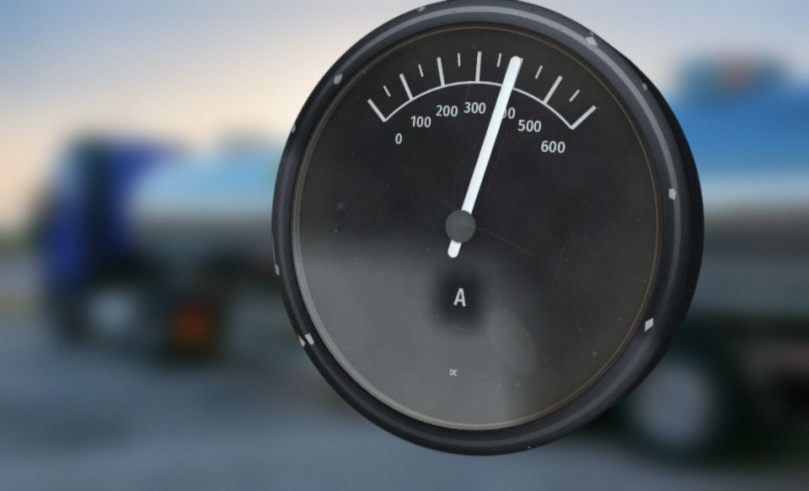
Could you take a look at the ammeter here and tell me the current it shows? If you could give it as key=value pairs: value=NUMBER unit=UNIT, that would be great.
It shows value=400 unit=A
